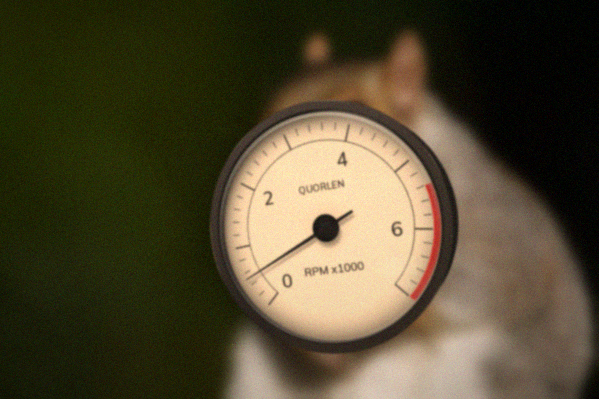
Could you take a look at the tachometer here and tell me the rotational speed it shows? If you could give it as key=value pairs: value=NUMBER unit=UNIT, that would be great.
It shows value=500 unit=rpm
